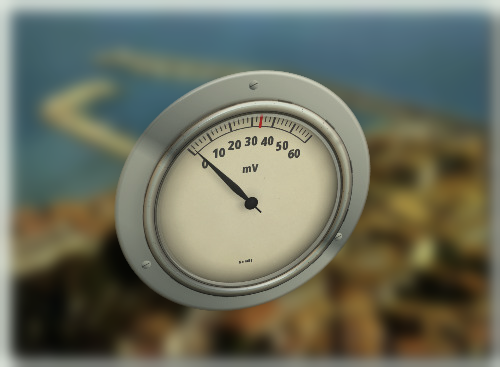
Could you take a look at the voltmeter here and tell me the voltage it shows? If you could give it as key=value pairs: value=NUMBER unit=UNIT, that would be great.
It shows value=2 unit=mV
